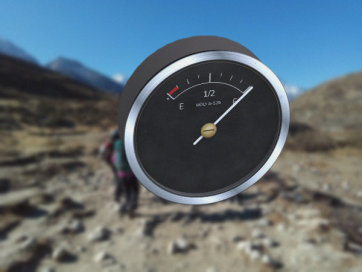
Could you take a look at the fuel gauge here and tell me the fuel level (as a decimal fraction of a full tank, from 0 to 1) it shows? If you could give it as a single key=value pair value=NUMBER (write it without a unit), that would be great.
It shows value=1
